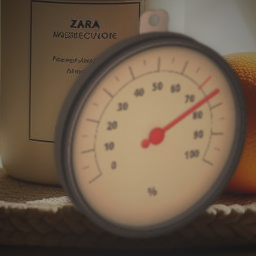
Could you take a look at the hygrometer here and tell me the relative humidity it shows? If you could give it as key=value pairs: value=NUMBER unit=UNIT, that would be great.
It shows value=75 unit=%
